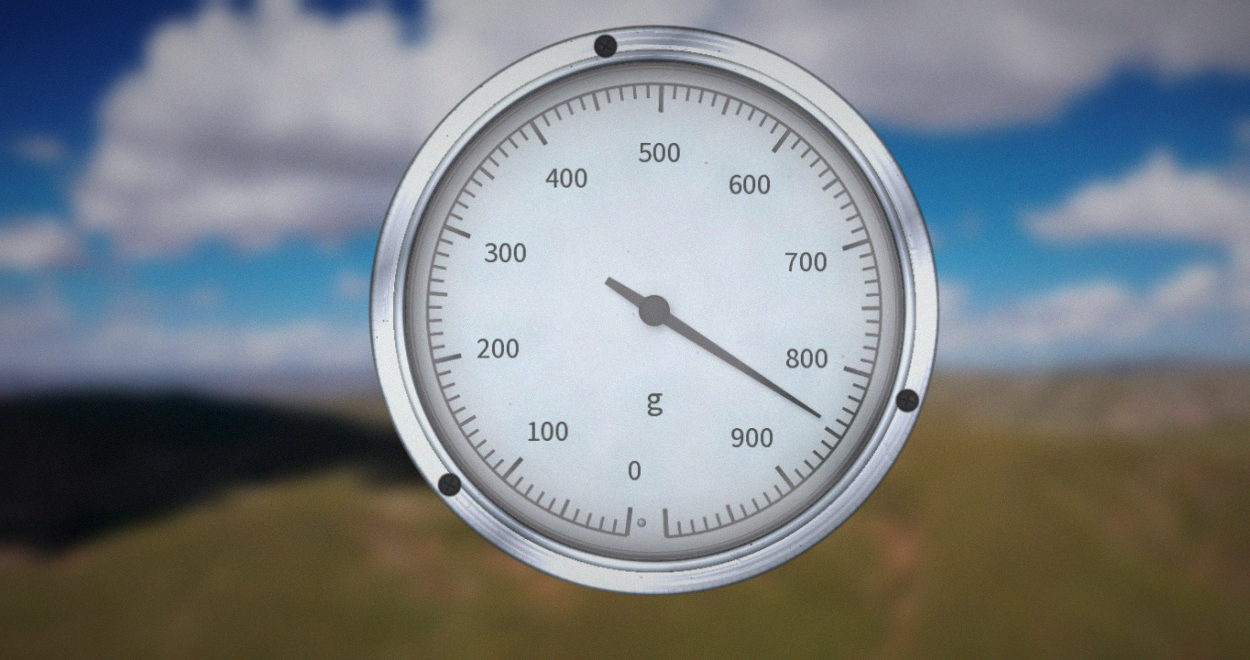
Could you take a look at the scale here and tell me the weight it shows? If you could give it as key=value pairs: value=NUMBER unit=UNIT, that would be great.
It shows value=845 unit=g
